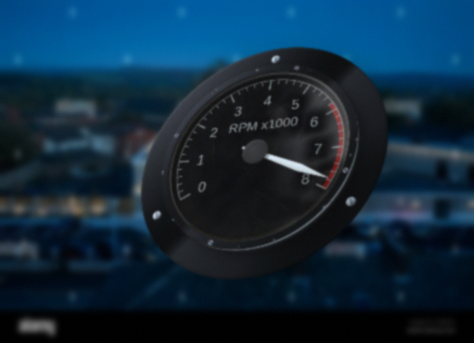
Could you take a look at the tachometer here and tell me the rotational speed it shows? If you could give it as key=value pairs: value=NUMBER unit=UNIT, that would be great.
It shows value=7800 unit=rpm
